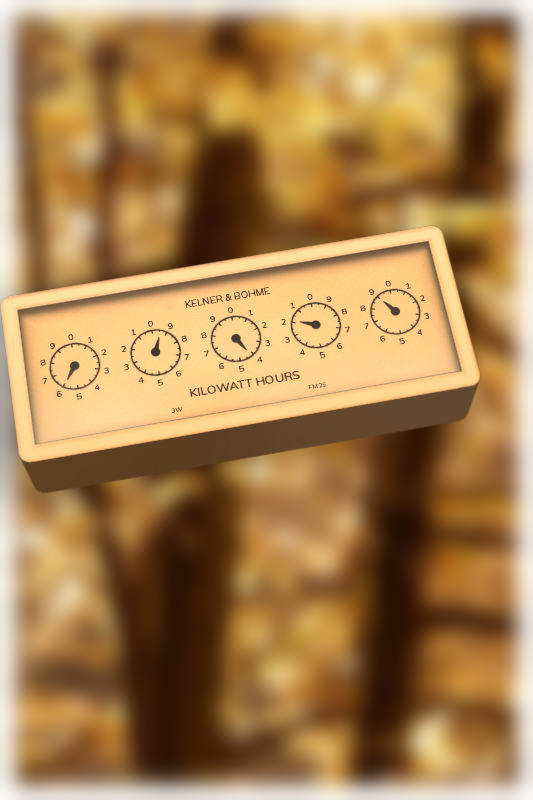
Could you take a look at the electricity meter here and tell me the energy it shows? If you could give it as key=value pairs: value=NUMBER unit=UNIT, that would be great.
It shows value=59419 unit=kWh
